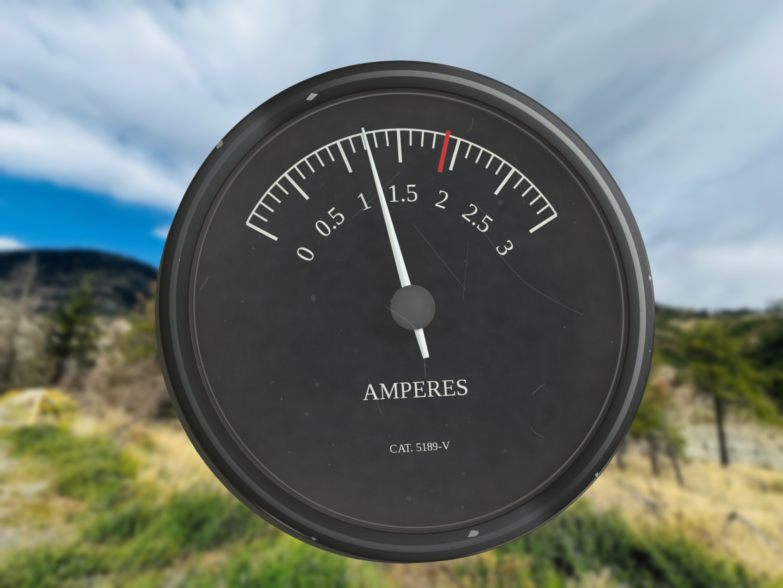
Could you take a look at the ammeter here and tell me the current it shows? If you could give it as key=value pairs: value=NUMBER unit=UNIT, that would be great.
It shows value=1.2 unit=A
